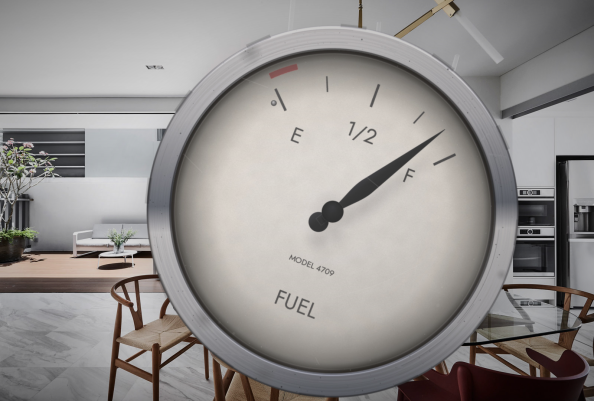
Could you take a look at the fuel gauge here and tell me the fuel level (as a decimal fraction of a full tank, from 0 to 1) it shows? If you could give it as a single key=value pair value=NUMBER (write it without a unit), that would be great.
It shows value=0.875
